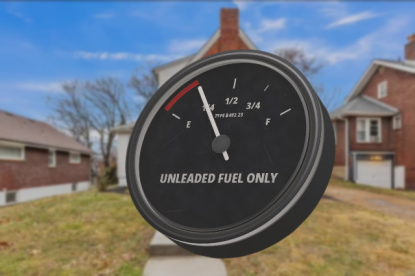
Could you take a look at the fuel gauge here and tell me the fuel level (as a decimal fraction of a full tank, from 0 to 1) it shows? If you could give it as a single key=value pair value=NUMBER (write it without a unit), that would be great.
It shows value=0.25
